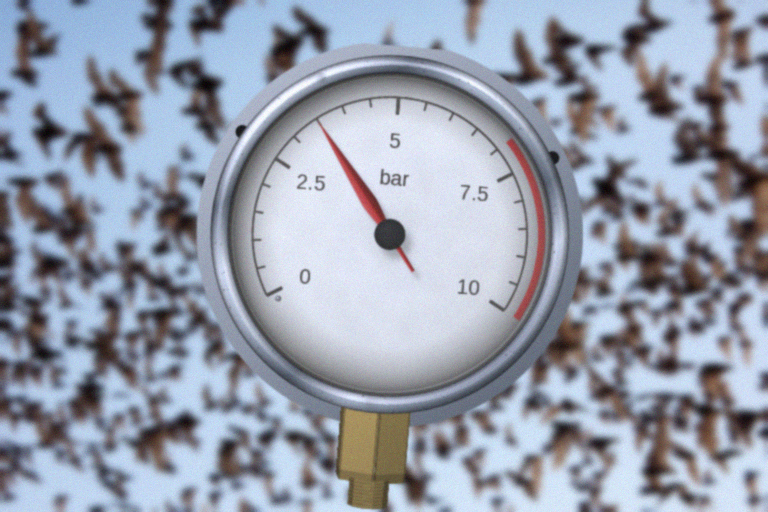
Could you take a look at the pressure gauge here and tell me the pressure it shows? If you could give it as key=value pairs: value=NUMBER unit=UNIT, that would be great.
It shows value=3.5 unit=bar
